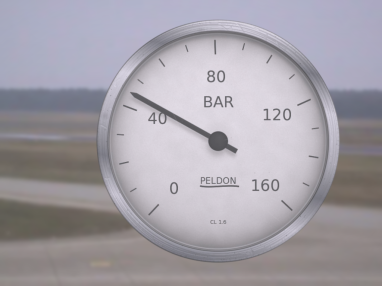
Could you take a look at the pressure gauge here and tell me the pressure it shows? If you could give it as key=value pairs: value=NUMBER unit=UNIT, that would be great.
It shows value=45 unit=bar
